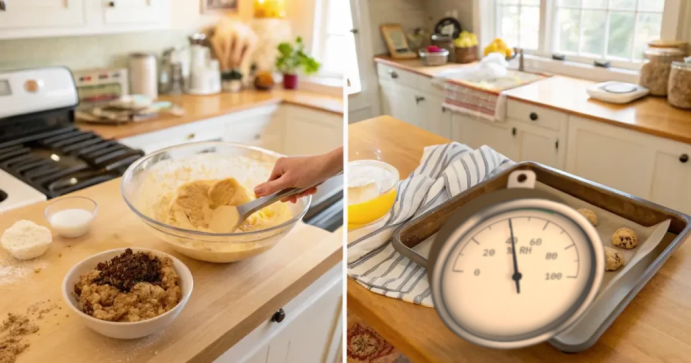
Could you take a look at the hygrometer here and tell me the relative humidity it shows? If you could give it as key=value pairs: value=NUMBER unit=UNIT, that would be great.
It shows value=40 unit=%
